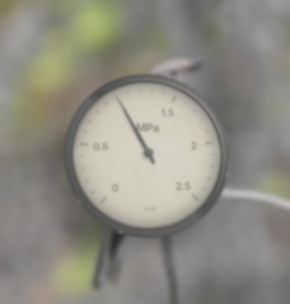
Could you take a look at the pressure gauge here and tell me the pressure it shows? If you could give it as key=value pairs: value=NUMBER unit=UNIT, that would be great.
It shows value=1 unit=MPa
